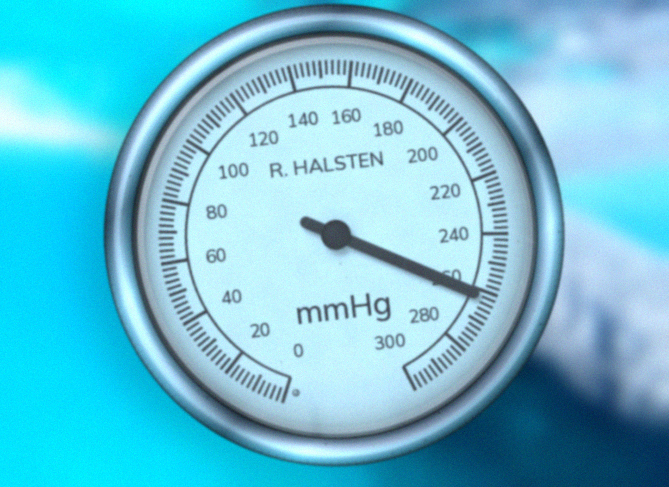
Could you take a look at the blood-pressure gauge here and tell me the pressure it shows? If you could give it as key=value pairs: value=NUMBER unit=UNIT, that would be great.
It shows value=262 unit=mmHg
